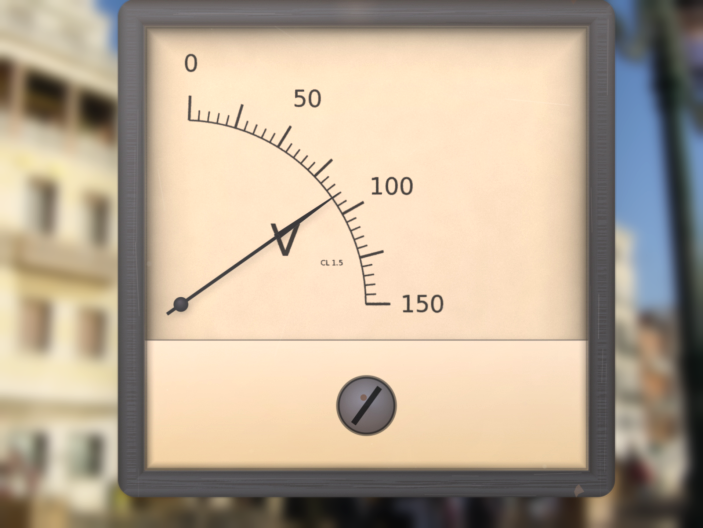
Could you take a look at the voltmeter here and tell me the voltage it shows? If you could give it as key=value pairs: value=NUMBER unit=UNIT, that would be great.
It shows value=90 unit=V
